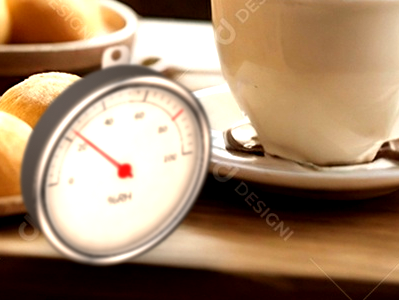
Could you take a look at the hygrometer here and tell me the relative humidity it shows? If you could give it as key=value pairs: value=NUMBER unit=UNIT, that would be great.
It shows value=24 unit=%
